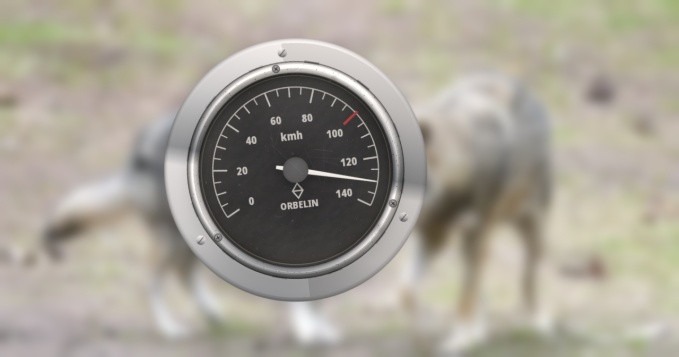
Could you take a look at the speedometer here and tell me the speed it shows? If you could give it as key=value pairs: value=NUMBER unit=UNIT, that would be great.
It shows value=130 unit=km/h
